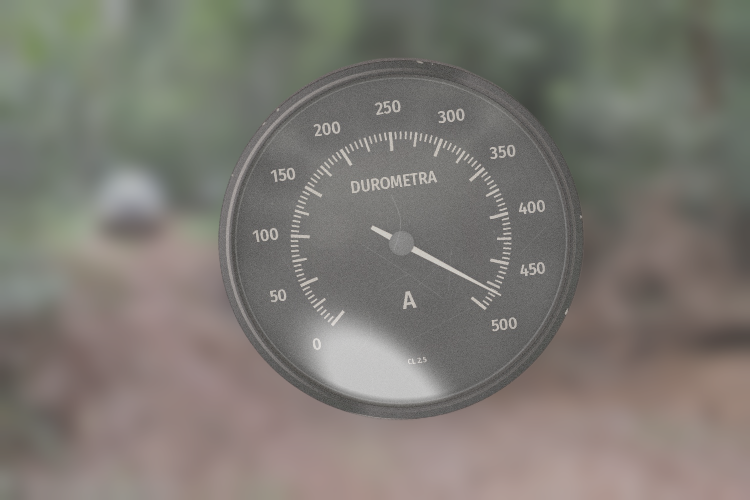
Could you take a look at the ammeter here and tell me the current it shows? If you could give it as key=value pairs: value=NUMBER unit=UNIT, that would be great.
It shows value=480 unit=A
